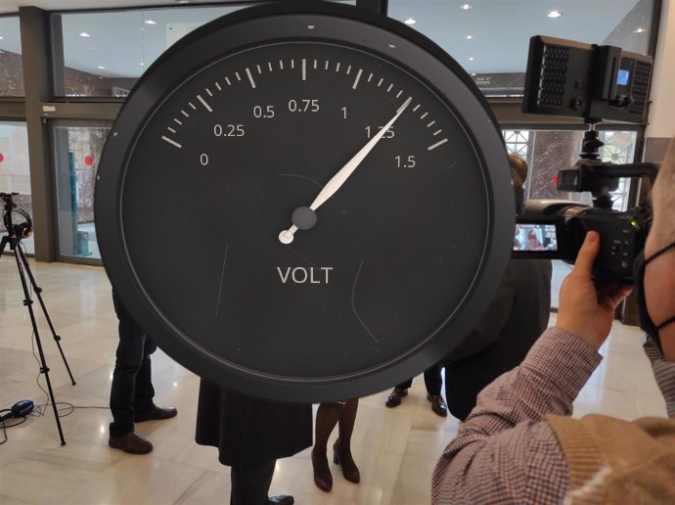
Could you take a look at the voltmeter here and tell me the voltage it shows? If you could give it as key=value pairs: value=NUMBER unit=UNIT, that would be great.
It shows value=1.25 unit=V
